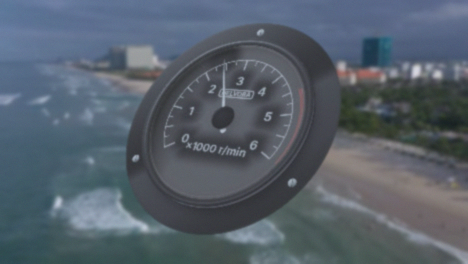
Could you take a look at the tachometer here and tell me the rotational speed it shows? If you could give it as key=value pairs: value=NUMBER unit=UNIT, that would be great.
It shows value=2500 unit=rpm
